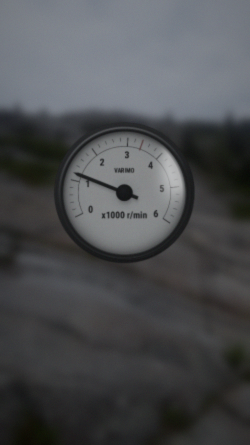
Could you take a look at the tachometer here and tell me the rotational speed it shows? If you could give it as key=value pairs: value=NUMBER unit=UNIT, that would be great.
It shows value=1200 unit=rpm
